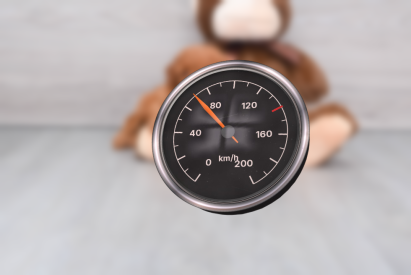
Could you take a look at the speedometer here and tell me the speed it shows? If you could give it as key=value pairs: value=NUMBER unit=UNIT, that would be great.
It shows value=70 unit=km/h
